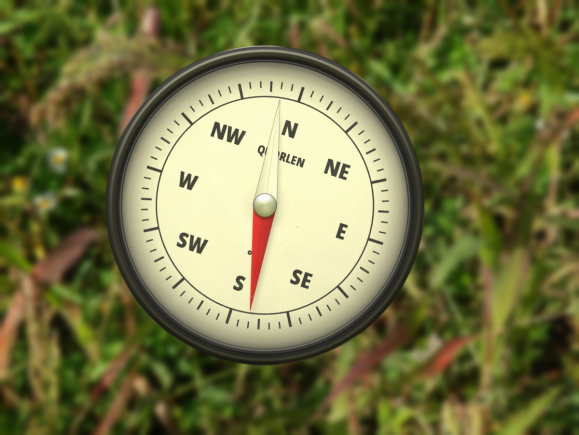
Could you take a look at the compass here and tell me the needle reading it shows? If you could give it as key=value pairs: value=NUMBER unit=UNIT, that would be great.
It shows value=170 unit=°
